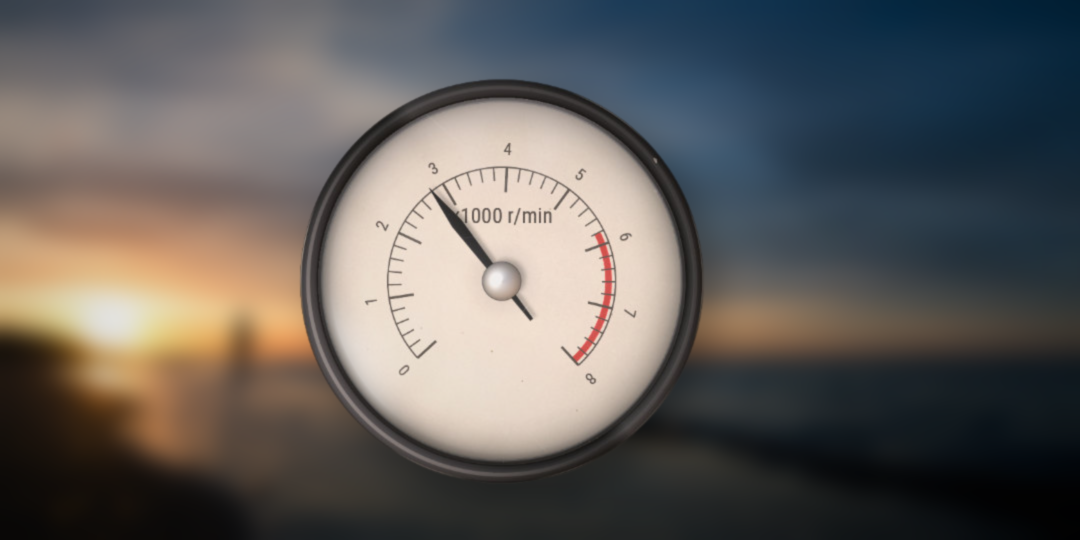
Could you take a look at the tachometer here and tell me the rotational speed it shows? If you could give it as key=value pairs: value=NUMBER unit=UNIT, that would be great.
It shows value=2800 unit=rpm
